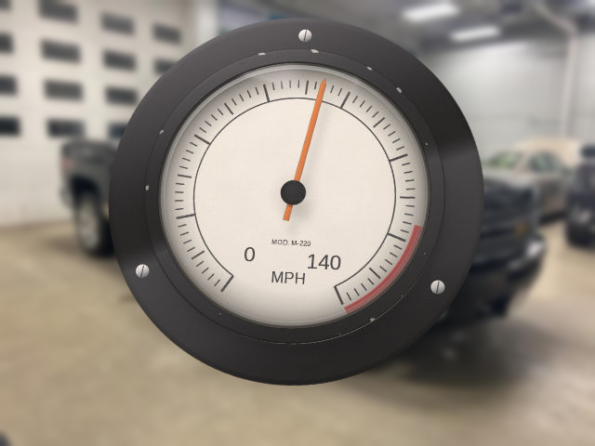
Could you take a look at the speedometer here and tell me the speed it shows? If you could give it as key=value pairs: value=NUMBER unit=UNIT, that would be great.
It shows value=74 unit=mph
